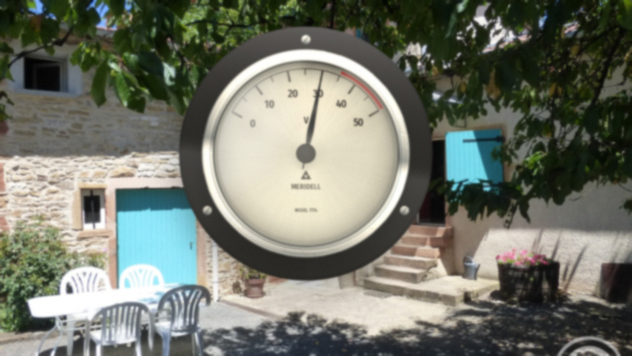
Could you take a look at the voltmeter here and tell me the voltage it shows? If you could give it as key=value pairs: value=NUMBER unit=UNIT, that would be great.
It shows value=30 unit=V
